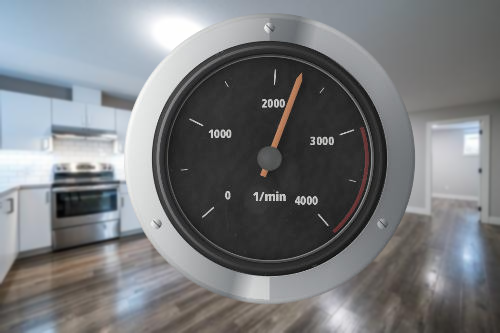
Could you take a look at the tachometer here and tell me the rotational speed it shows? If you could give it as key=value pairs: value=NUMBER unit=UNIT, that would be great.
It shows value=2250 unit=rpm
